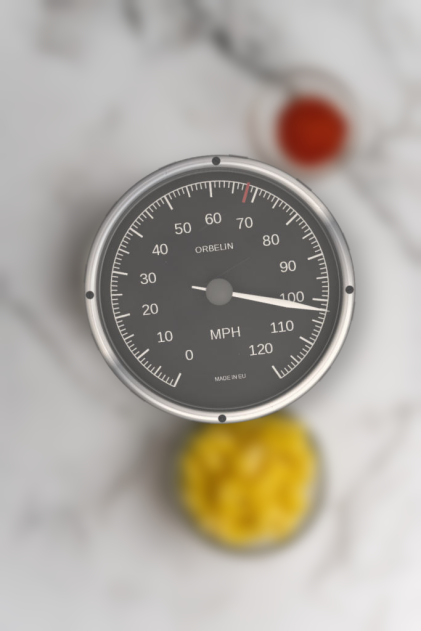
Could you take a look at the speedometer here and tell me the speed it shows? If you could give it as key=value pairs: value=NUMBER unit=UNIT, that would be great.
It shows value=102 unit=mph
